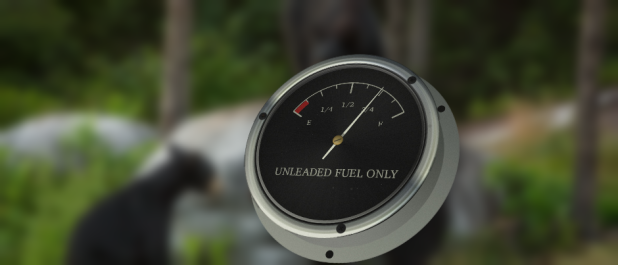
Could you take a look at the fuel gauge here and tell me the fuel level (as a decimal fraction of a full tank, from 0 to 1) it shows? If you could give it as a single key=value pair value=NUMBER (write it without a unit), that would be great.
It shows value=0.75
